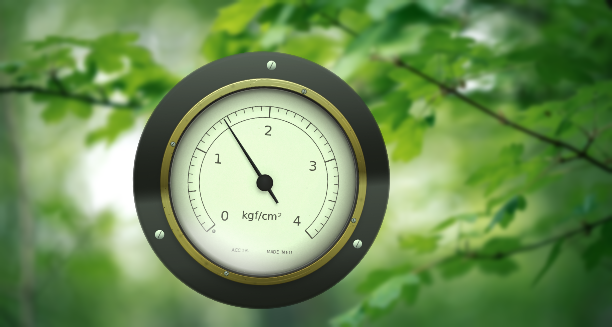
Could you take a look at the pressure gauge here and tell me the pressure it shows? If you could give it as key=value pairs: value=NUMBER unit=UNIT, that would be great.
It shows value=1.45 unit=kg/cm²
